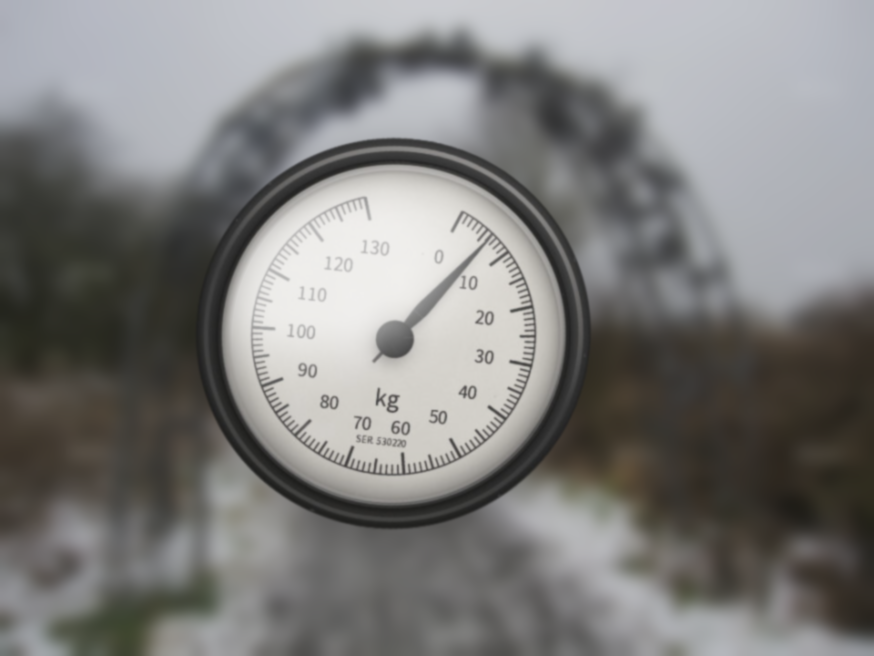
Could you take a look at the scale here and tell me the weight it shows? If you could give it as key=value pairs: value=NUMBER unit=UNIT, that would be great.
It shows value=6 unit=kg
